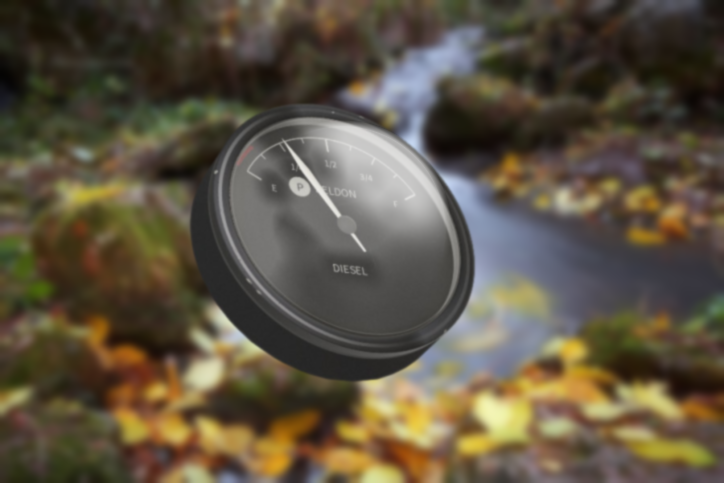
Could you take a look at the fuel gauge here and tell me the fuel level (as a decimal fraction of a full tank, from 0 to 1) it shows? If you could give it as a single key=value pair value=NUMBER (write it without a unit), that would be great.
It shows value=0.25
